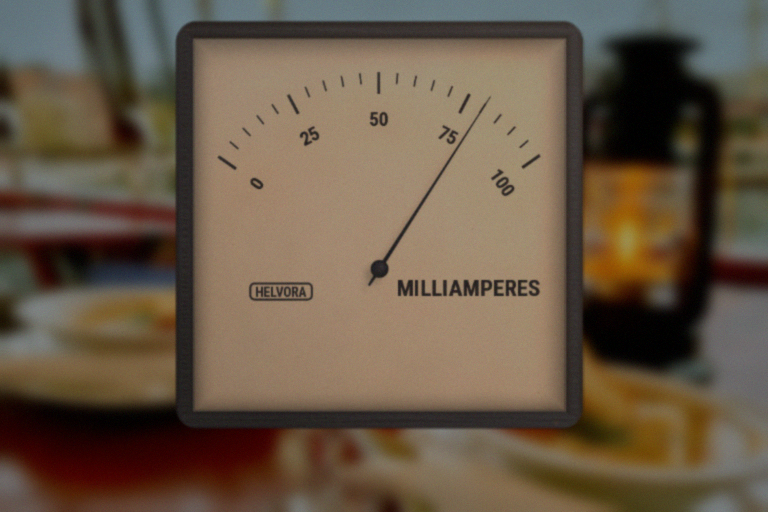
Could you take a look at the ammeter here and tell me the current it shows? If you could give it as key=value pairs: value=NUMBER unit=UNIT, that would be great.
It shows value=80 unit=mA
